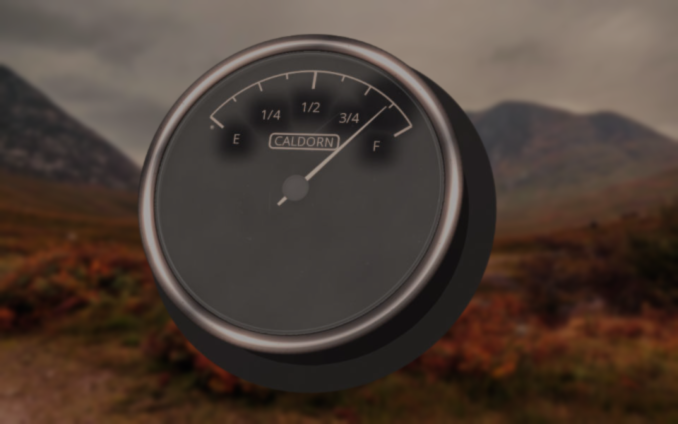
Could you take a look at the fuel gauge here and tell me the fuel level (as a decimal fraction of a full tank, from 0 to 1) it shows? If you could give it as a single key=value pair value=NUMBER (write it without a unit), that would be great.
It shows value=0.875
